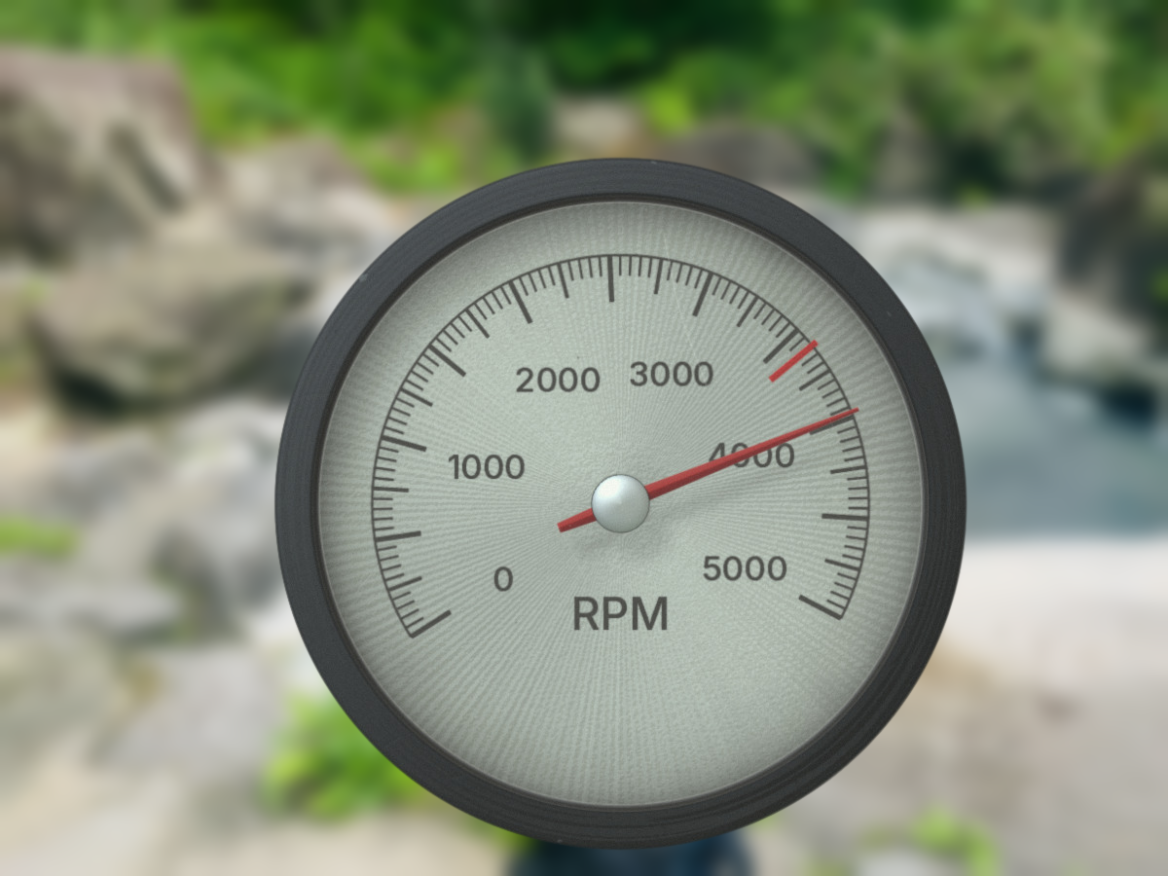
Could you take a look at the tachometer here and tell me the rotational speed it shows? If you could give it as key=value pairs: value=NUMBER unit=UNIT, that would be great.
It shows value=3975 unit=rpm
